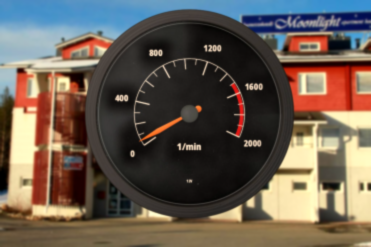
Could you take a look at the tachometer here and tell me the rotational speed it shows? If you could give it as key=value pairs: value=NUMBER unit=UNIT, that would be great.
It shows value=50 unit=rpm
